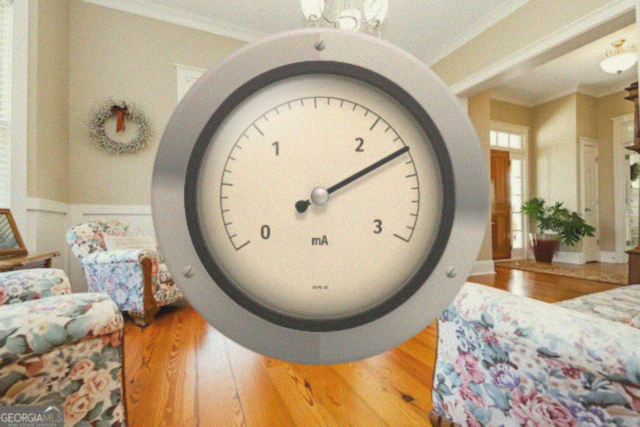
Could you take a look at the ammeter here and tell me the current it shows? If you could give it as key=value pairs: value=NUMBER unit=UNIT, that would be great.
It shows value=2.3 unit=mA
